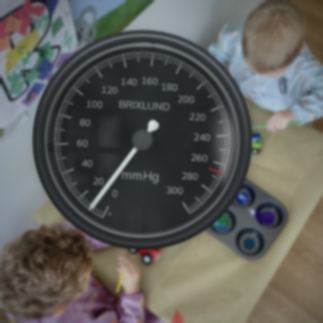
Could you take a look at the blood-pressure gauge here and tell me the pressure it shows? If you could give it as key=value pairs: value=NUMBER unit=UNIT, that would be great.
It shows value=10 unit=mmHg
